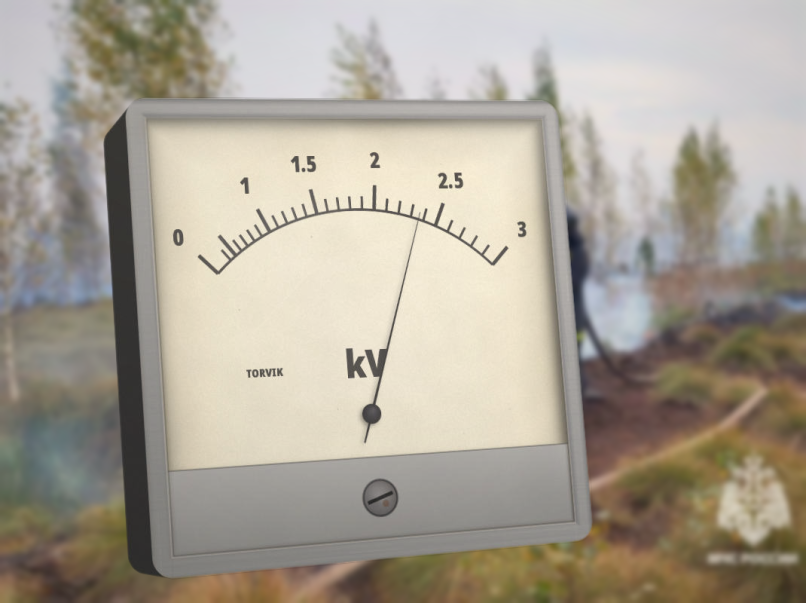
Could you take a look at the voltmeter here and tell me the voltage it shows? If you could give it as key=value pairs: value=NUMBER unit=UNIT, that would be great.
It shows value=2.35 unit=kV
